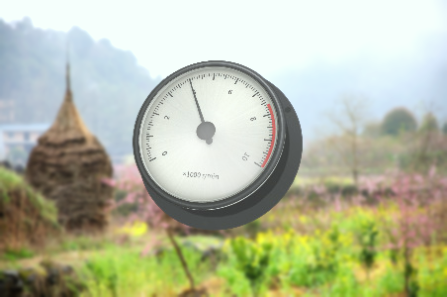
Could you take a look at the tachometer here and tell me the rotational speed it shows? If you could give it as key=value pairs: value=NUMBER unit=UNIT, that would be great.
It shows value=4000 unit=rpm
